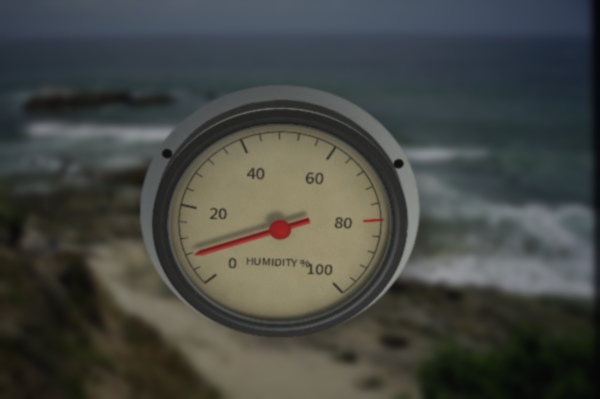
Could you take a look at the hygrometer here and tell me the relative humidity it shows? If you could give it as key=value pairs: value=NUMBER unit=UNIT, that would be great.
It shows value=8 unit=%
